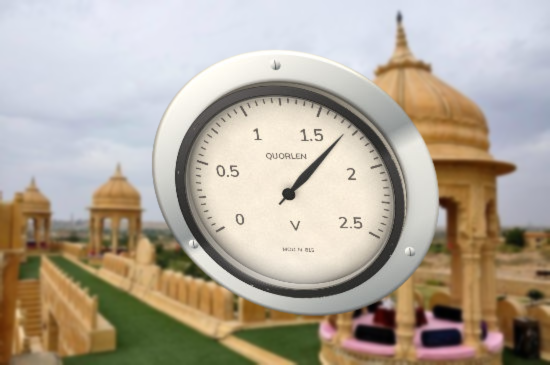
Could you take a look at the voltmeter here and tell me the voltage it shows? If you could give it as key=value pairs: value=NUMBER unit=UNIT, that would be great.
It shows value=1.7 unit=V
